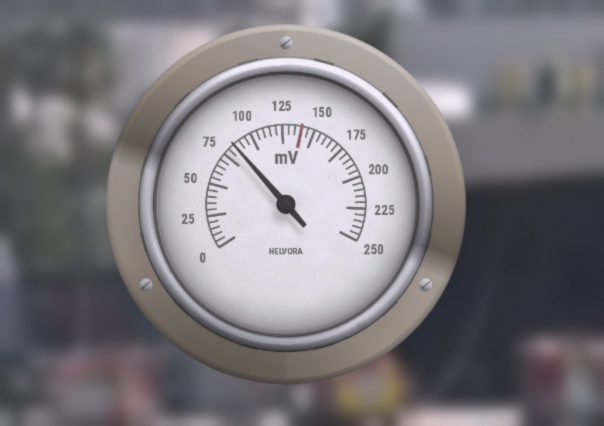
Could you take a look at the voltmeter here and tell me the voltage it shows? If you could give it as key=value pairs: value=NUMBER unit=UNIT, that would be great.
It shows value=85 unit=mV
